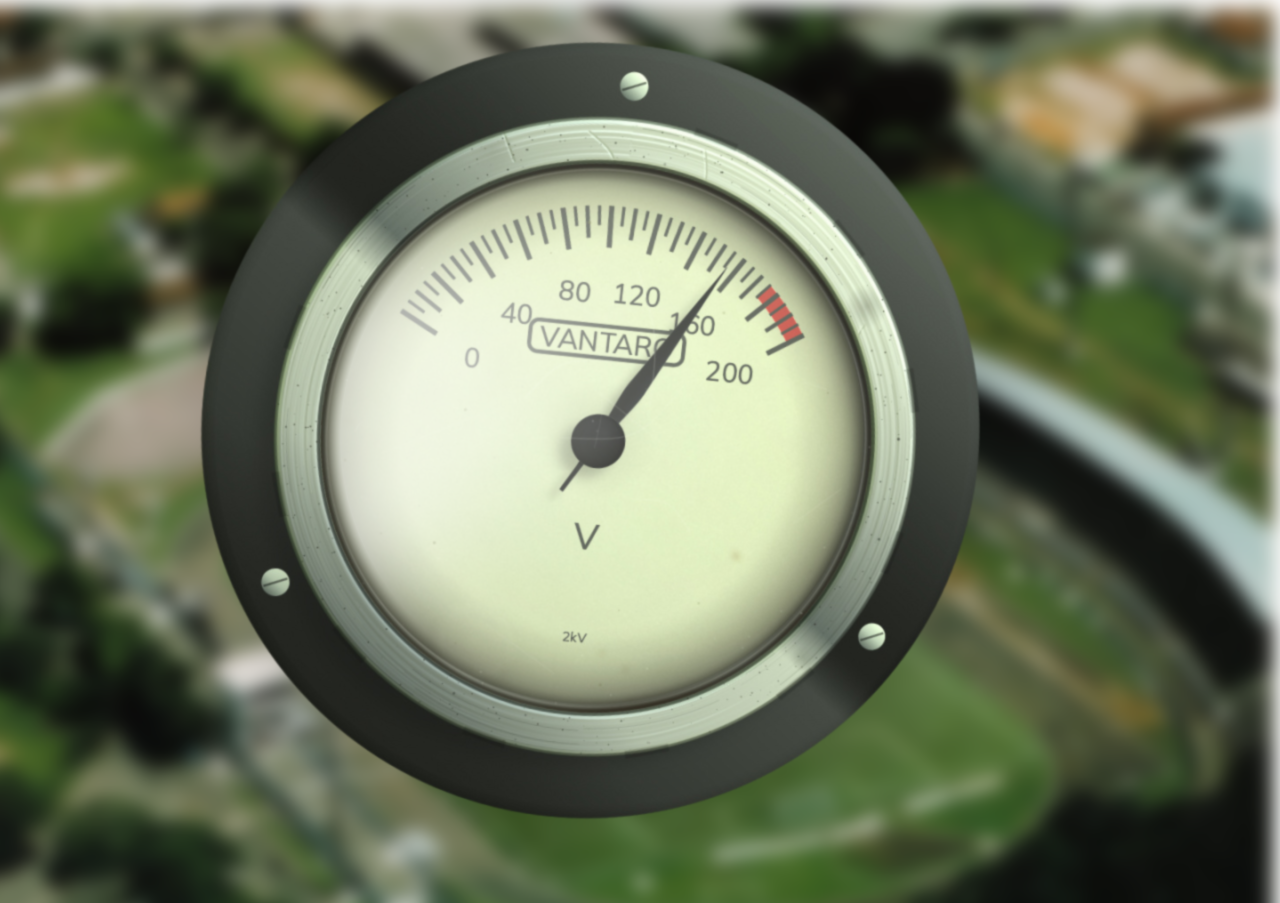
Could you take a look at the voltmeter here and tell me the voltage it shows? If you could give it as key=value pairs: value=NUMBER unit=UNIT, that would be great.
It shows value=155 unit=V
